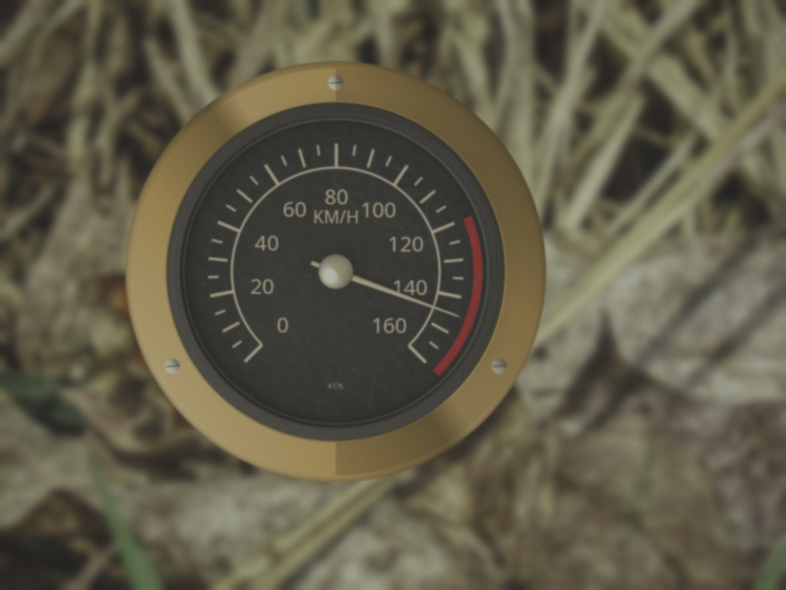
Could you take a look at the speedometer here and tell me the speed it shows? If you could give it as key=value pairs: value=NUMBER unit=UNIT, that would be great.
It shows value=145 unit=km/h
